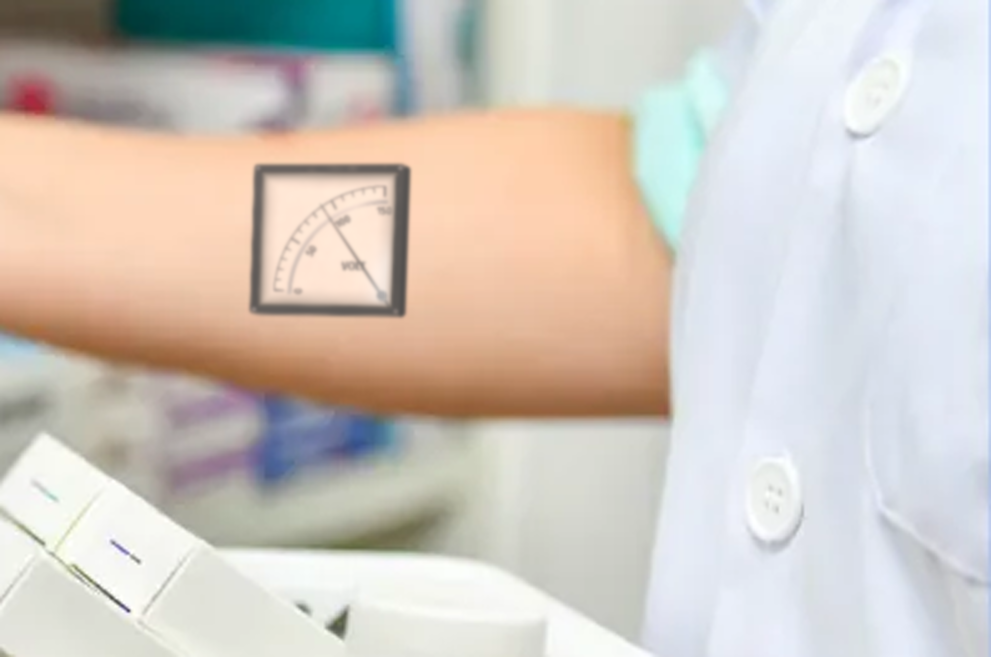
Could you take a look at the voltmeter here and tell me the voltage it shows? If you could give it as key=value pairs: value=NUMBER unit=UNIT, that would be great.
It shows value=90 unit=V
